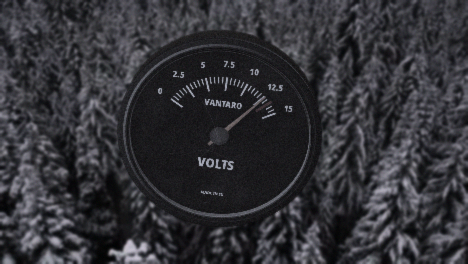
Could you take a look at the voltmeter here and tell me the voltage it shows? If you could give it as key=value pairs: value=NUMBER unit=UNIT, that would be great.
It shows value=12.5 unit=V
